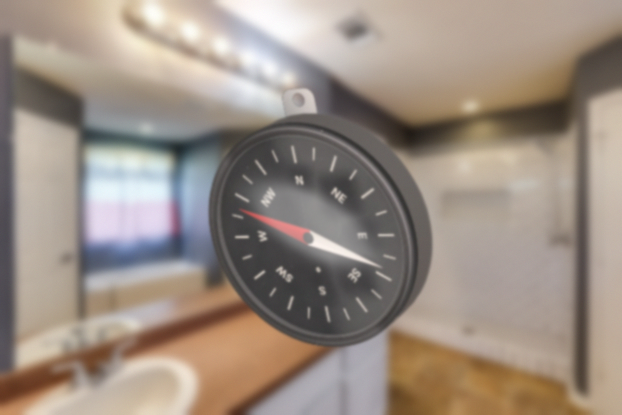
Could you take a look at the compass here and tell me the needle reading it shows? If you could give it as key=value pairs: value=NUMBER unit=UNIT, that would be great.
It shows value=292.5 unit=°
